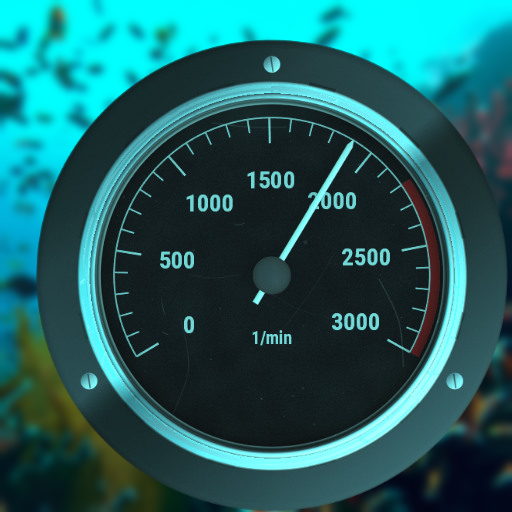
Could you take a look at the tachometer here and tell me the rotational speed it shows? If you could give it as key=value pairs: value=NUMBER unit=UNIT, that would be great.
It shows value=1900 unit=rpm
